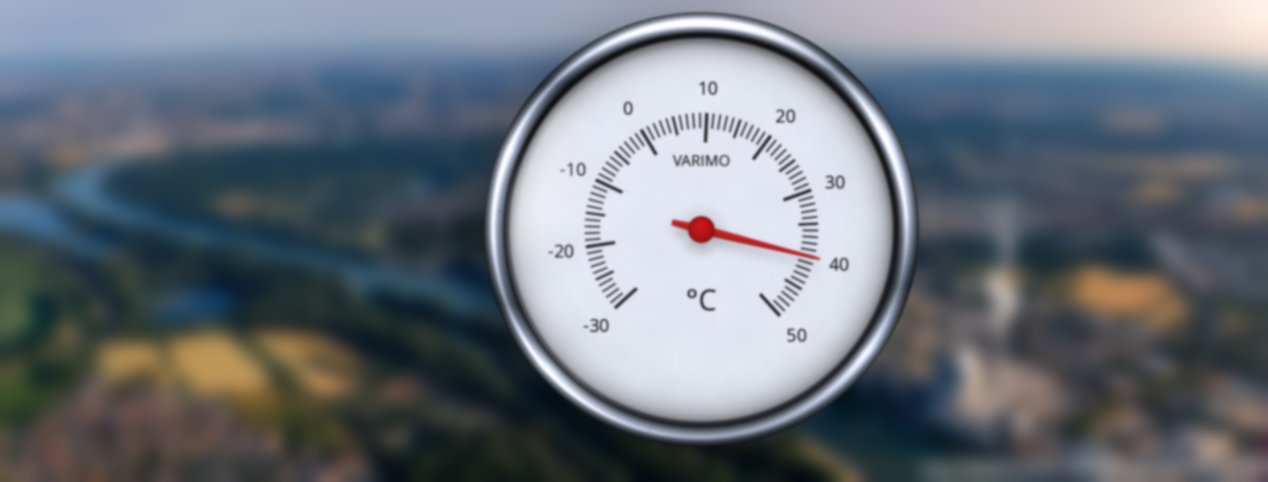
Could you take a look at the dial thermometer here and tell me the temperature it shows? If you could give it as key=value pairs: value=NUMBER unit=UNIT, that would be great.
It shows value=40 unit=°C
